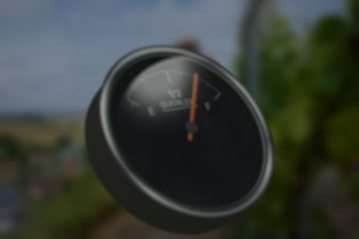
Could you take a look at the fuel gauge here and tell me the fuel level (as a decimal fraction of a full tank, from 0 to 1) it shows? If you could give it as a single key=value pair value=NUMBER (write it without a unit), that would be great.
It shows value=0.75
